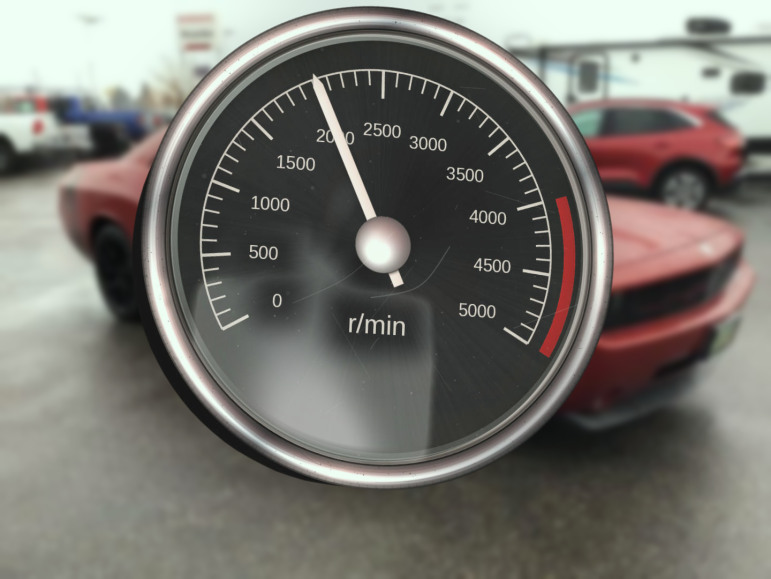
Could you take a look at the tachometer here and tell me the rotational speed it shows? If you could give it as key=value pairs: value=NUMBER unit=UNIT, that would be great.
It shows value=2000 unit=rpm
